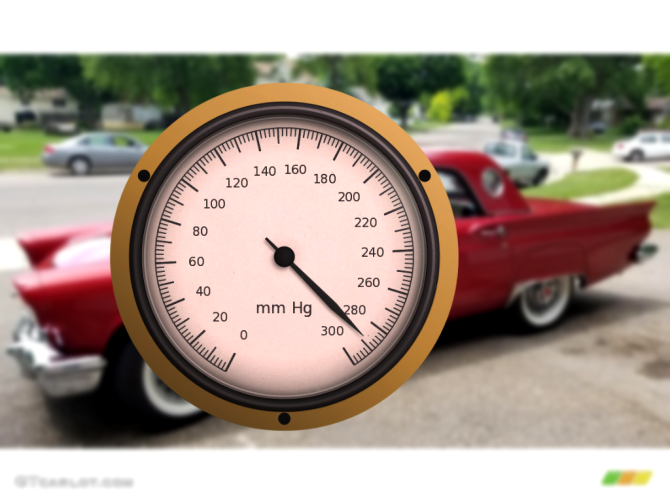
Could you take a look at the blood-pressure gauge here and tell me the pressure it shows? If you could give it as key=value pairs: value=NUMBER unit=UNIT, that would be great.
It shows value=288 unit=mmHg
